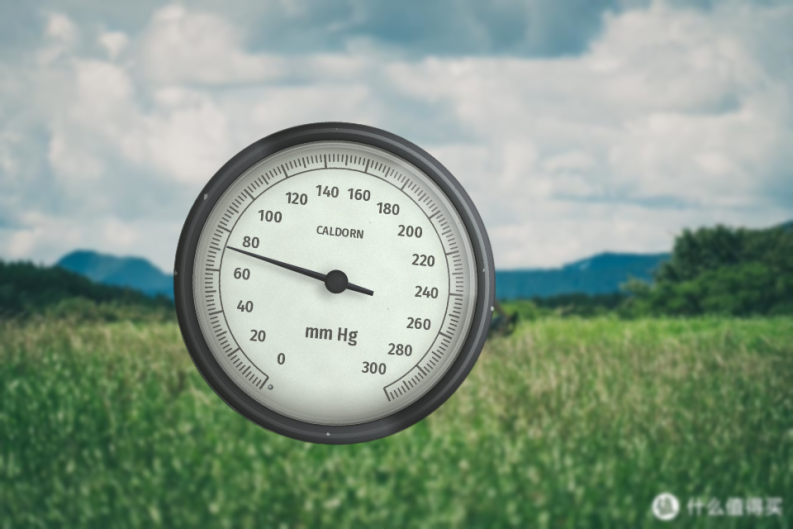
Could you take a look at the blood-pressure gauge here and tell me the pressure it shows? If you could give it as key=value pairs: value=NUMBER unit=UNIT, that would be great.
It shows value=72 unit=mmHg
